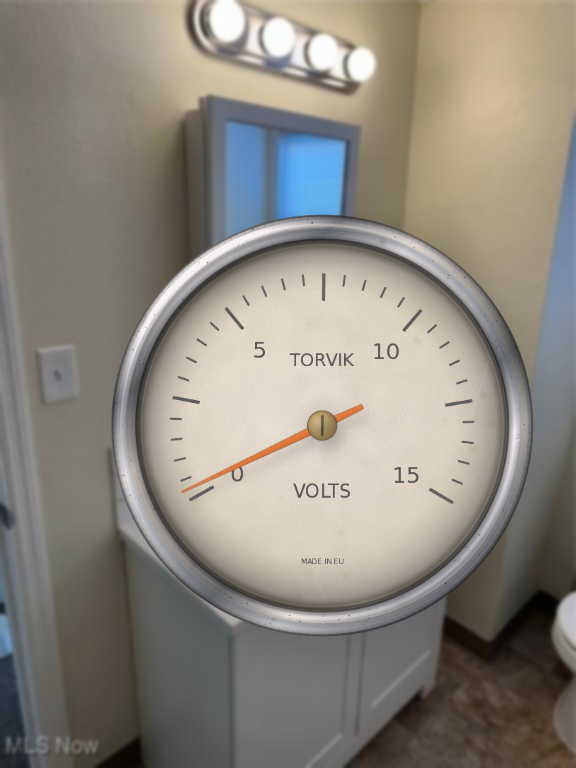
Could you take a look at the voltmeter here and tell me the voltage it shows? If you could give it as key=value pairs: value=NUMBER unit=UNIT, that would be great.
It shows value=0.25 unit=V
